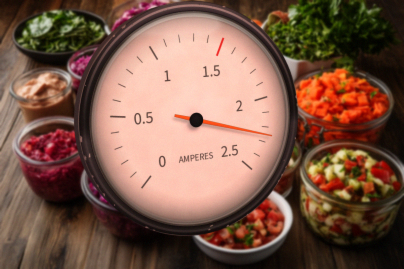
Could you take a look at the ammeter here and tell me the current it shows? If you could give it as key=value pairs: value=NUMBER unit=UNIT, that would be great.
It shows value=2.25 unit=A
